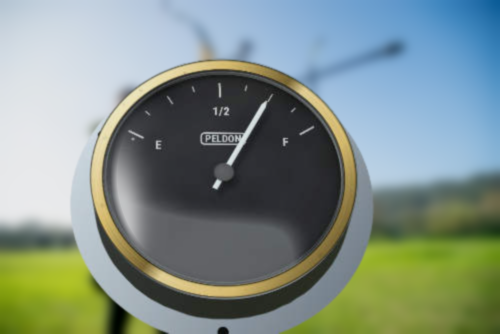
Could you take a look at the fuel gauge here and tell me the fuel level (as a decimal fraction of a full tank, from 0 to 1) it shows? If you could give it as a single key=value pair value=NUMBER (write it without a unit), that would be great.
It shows value=0.75
